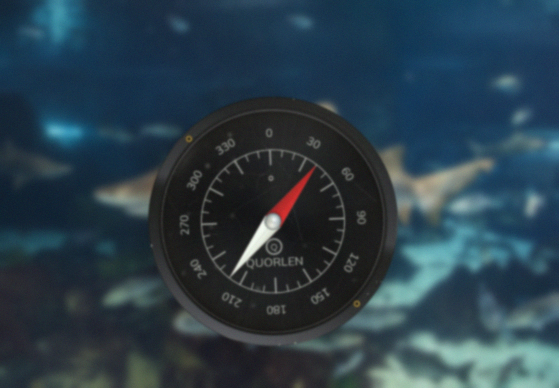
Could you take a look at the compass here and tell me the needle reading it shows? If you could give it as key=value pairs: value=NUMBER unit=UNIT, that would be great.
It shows value=40 unit=°
